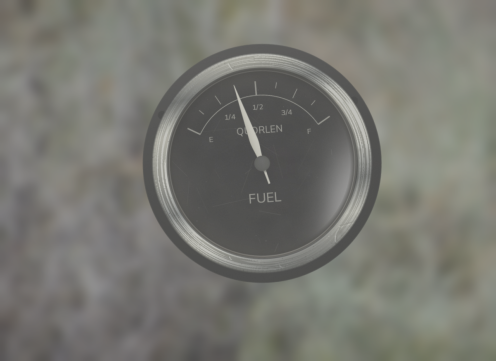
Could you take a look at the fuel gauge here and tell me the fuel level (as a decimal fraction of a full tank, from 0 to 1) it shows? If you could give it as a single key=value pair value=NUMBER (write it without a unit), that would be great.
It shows value=0.375
